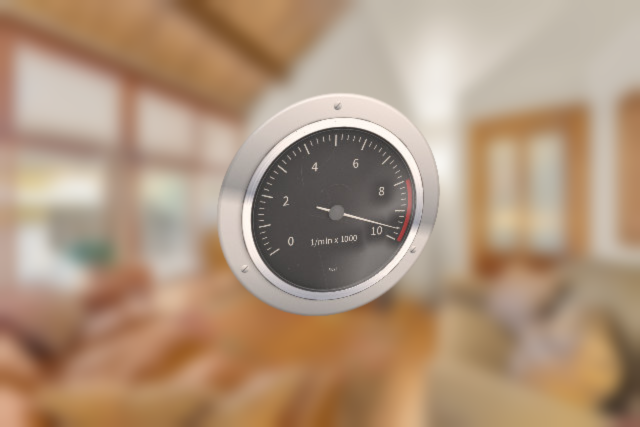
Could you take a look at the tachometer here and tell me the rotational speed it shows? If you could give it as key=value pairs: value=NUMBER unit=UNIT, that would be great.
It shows value=9600 unit=rpm
